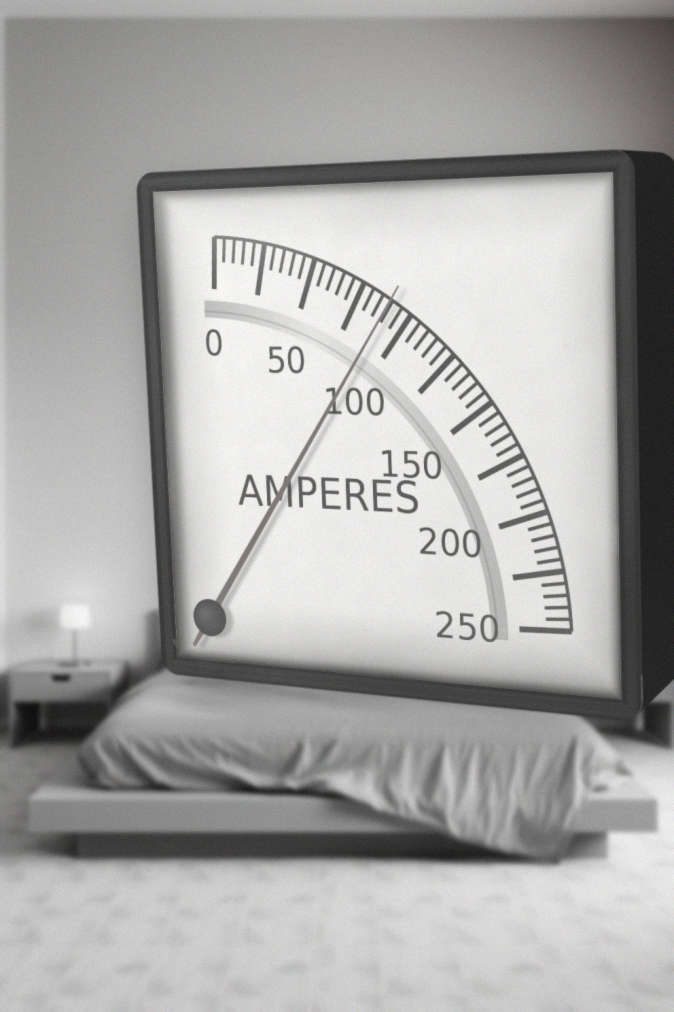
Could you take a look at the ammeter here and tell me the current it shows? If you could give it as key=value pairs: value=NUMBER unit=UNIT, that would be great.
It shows value=90 unit=A
